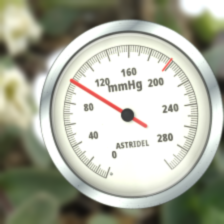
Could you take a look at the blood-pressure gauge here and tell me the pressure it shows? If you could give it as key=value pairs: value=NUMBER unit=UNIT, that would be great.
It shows value=100 unit=mmHg
